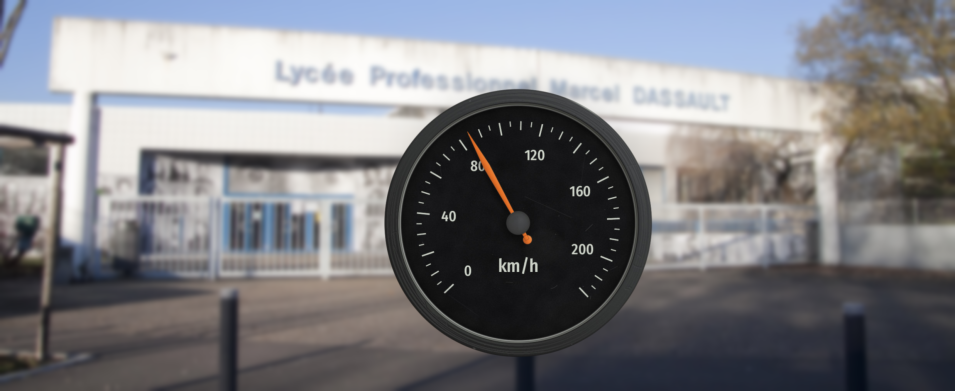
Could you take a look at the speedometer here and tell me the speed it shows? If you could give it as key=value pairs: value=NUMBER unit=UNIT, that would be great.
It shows value=85 unit=km/h
